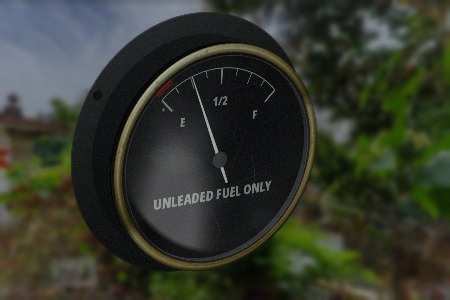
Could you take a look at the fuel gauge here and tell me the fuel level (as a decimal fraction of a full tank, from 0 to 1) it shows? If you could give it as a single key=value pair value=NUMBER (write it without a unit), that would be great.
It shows value=0.25
